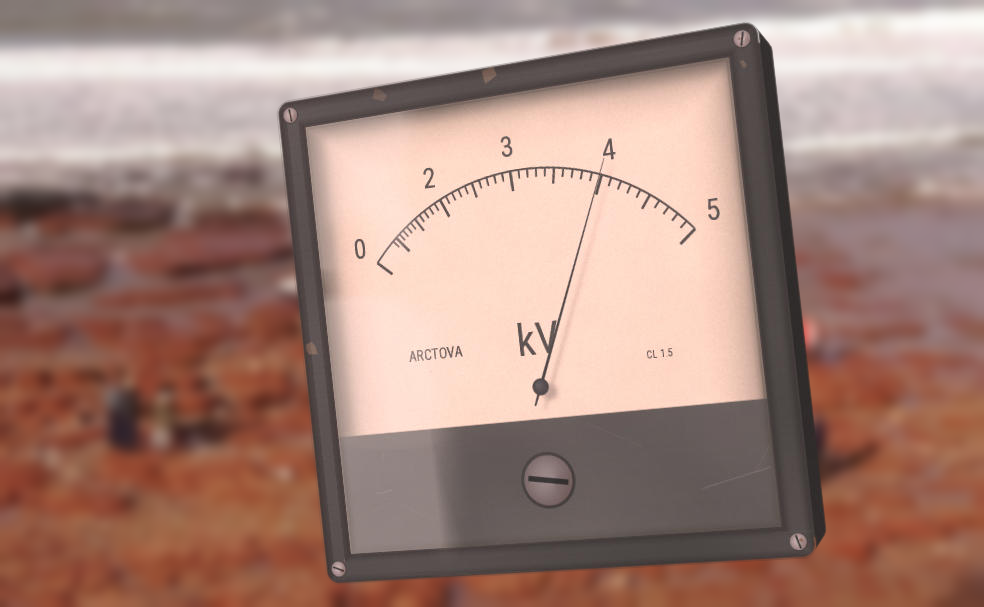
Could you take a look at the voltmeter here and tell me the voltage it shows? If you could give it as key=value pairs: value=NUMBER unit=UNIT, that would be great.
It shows value=4 unit=kV
